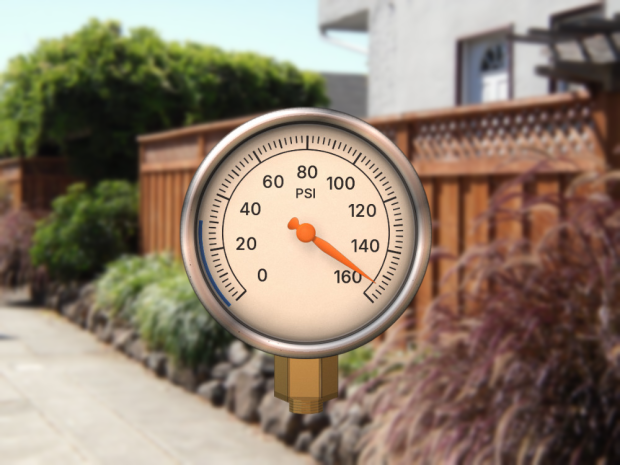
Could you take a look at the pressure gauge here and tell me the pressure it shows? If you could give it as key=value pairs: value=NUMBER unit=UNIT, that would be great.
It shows value=154 unit=psi
